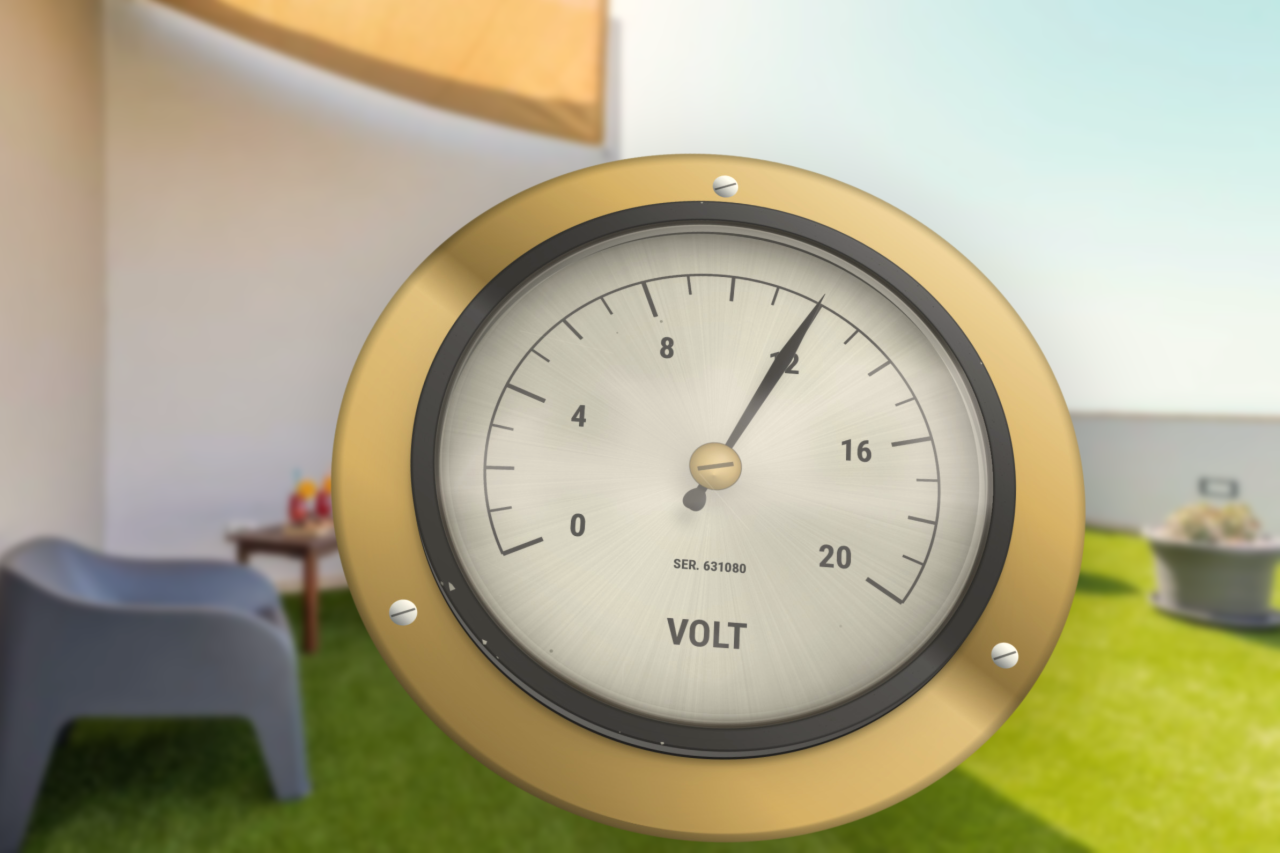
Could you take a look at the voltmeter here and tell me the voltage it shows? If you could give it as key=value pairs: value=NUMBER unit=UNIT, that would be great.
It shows value=12 unit=V
